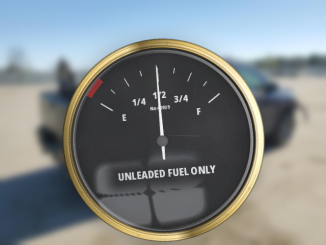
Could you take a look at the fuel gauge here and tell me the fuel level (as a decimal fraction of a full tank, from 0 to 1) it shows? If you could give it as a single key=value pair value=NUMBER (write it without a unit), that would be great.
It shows value=0.5
